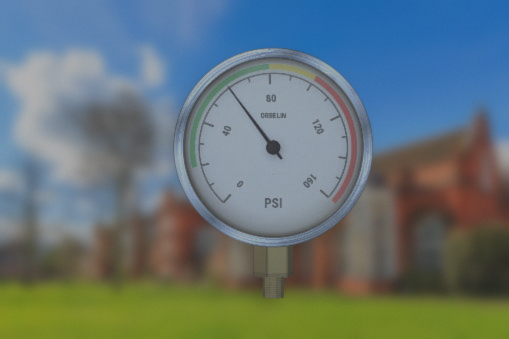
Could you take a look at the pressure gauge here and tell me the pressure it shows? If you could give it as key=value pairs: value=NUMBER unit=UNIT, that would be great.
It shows value=60 unit=psi
